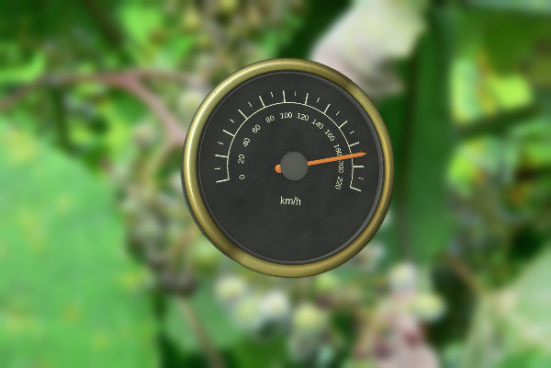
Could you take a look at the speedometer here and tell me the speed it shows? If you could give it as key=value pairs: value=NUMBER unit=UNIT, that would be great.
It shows value=190 unit=km/h
